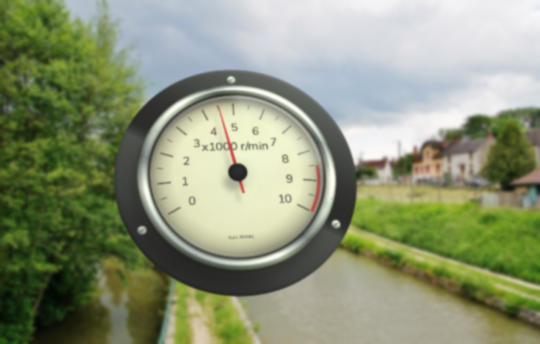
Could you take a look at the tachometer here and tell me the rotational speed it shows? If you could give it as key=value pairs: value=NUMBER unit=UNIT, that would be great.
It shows value=4500 unit=rpm
